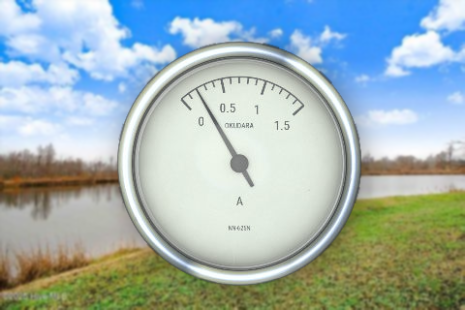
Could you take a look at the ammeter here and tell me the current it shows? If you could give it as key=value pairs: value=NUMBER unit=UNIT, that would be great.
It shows value=0.2 unit=A
